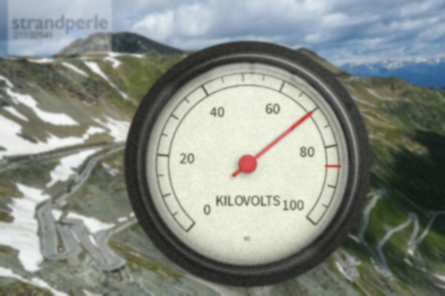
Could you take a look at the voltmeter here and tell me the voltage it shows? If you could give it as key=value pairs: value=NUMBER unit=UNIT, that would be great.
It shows value=70 unit=kV
